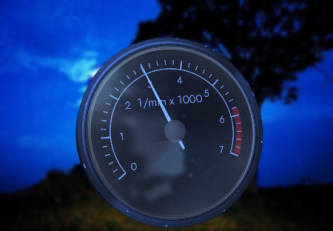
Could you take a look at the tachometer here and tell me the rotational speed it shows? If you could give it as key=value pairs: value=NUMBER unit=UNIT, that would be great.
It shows value=3000 unit=rpm
